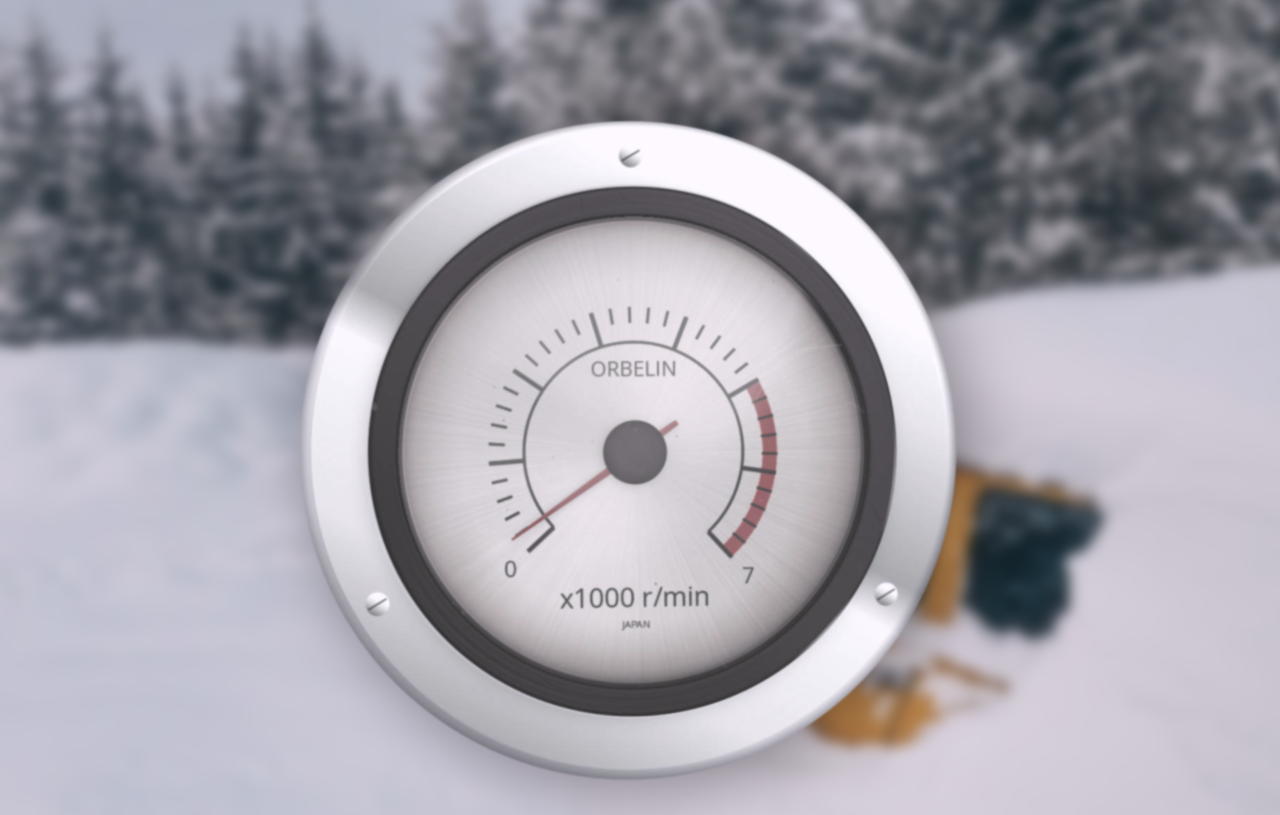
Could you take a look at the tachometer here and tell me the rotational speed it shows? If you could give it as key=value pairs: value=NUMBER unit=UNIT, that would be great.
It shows value=200 unit=rpm
